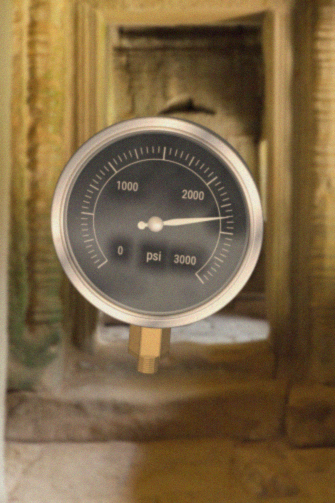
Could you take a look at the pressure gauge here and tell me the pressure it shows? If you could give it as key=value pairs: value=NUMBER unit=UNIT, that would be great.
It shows value=2350 unit=psi
